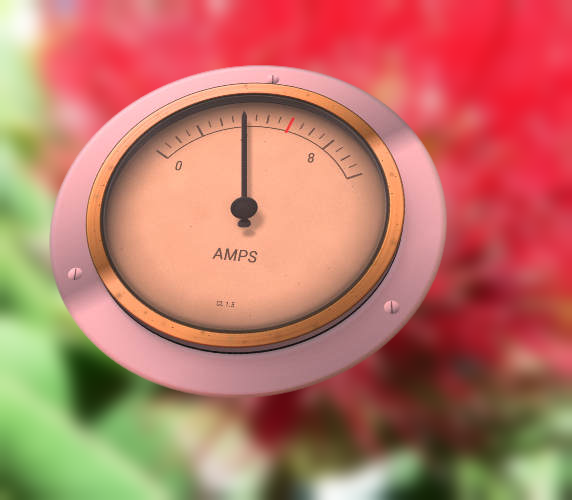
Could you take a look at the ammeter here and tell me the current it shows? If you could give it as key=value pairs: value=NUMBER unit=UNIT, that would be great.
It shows value=4 unit=A
